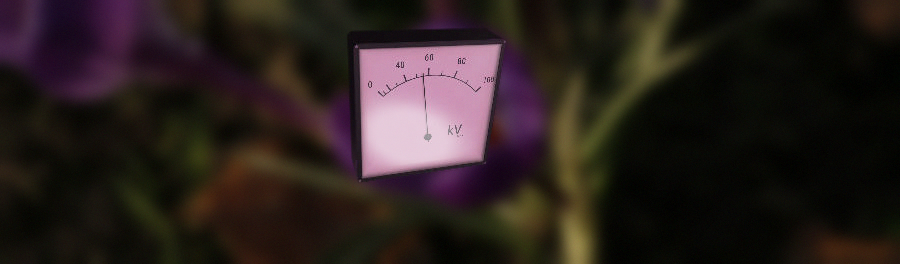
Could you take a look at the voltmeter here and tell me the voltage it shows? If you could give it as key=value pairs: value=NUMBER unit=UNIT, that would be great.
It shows value=55 unit=kV
